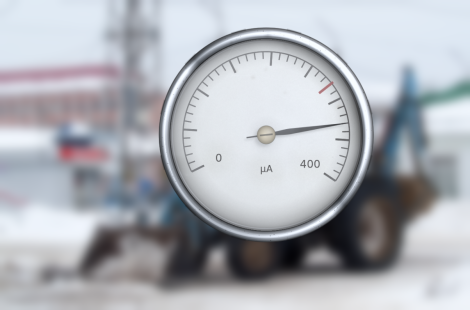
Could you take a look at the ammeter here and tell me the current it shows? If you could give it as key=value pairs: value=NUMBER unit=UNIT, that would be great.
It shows value=330 unit=µA
